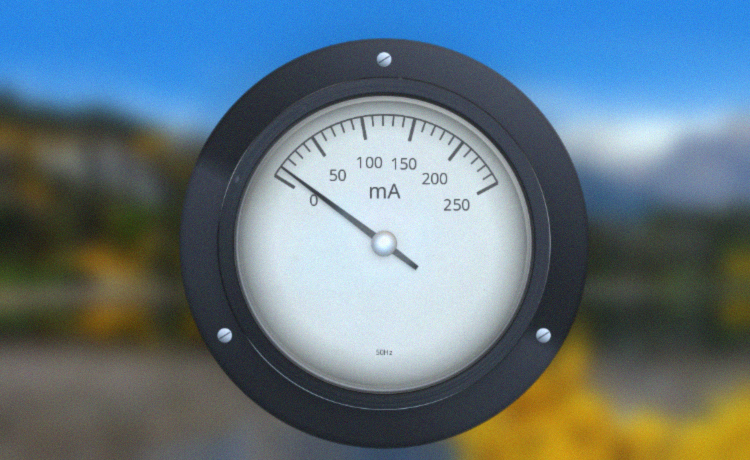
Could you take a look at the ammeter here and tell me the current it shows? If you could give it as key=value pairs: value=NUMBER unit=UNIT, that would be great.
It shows value=10 unit=mA
